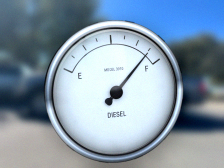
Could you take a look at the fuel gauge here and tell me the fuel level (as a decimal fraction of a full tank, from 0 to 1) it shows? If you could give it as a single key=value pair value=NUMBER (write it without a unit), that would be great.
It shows value=0.875
